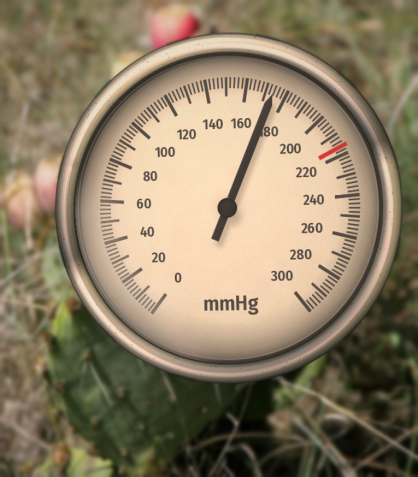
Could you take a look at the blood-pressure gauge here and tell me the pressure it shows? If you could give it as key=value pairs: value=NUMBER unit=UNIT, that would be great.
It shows value=174 unit=mmHg
